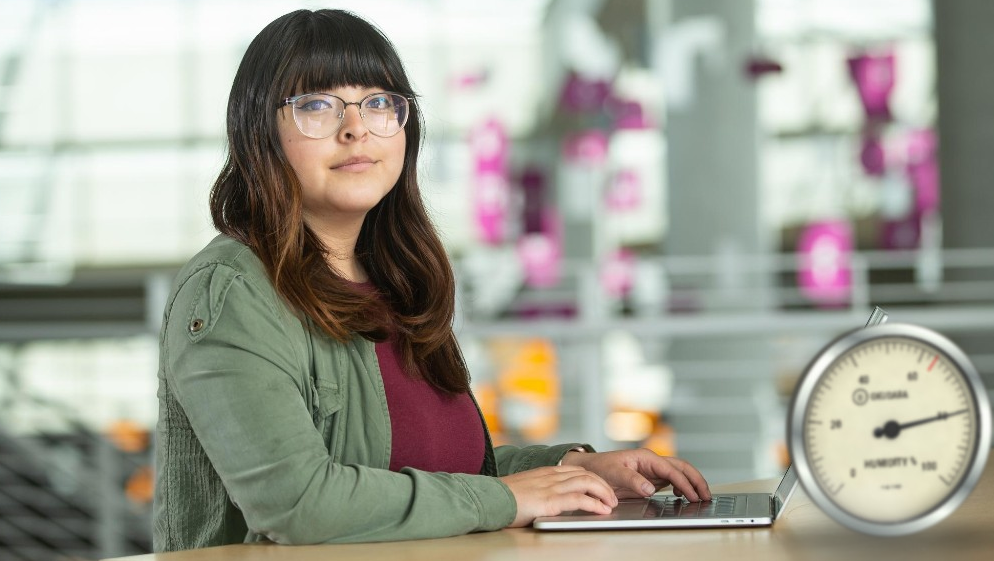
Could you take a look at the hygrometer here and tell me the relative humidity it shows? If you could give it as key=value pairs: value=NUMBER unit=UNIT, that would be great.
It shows value=80 unit=%
